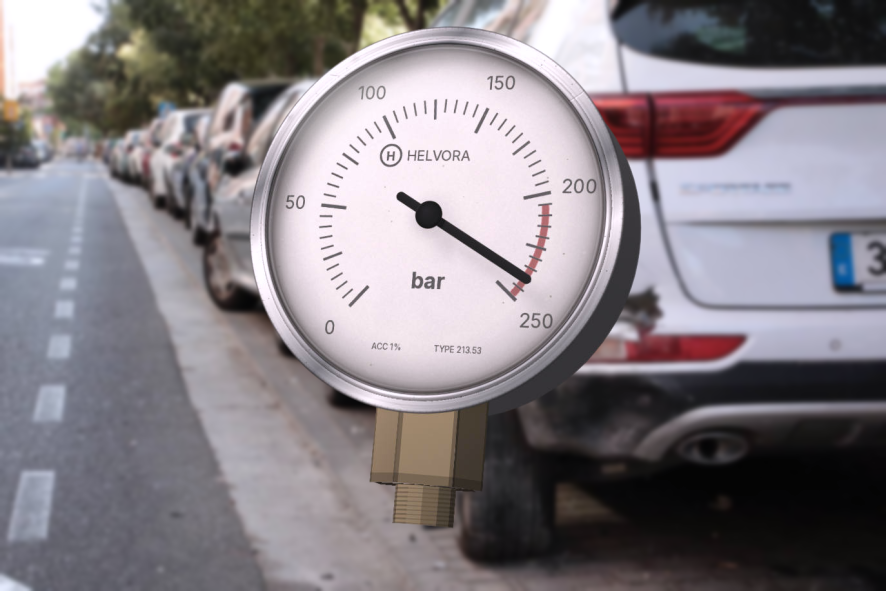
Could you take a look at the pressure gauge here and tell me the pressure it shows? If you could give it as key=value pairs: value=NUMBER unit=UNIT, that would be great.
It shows value=240 unit=bar
